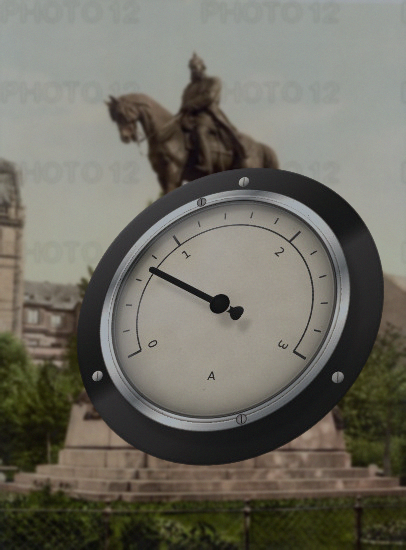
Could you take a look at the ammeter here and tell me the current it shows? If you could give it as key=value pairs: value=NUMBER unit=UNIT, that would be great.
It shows value=0.7 unit=A
